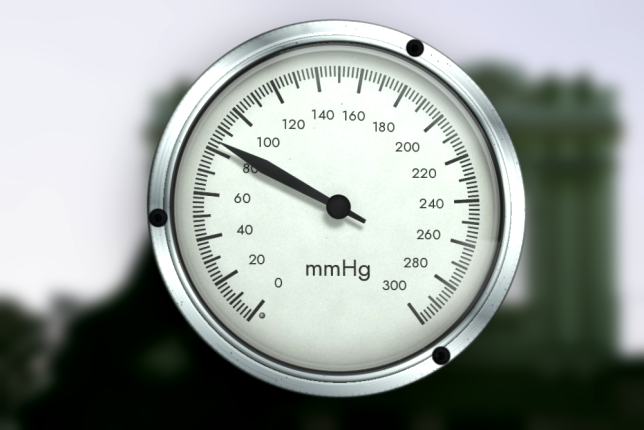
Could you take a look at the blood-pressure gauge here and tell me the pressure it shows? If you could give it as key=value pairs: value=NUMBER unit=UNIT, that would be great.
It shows value=84 unit=mmHg
